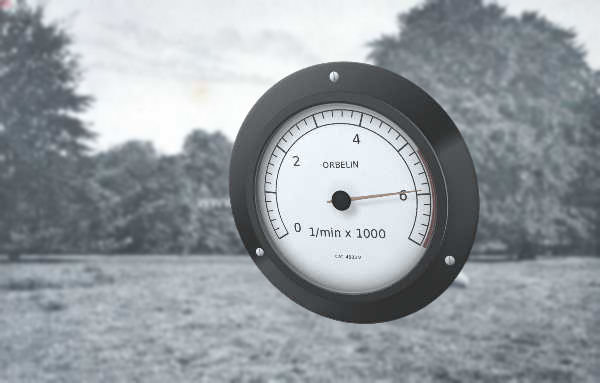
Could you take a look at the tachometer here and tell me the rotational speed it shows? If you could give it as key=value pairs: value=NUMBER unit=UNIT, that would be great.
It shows value=5900 unit=rpm
